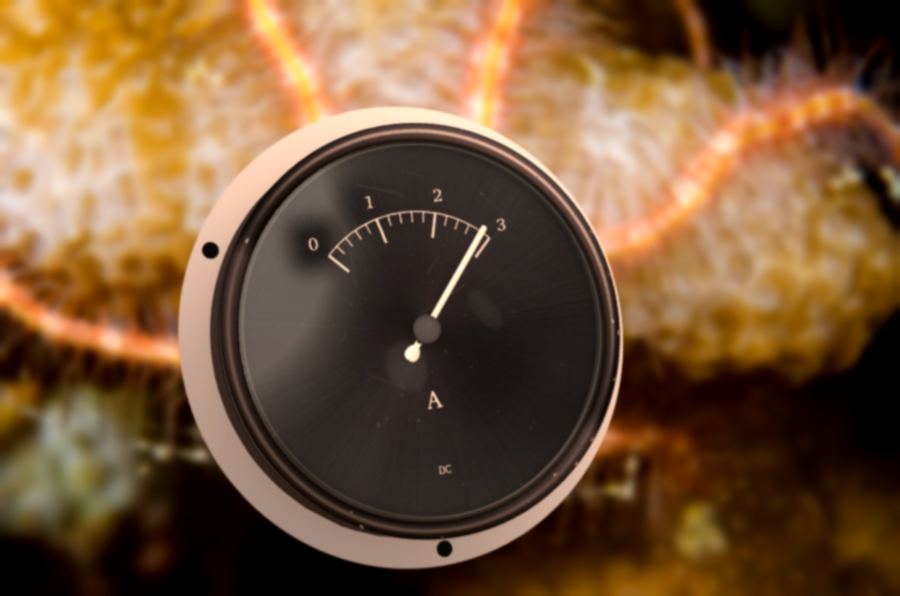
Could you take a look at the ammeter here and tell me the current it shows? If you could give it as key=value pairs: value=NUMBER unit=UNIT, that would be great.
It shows value=2.8 unit=A
